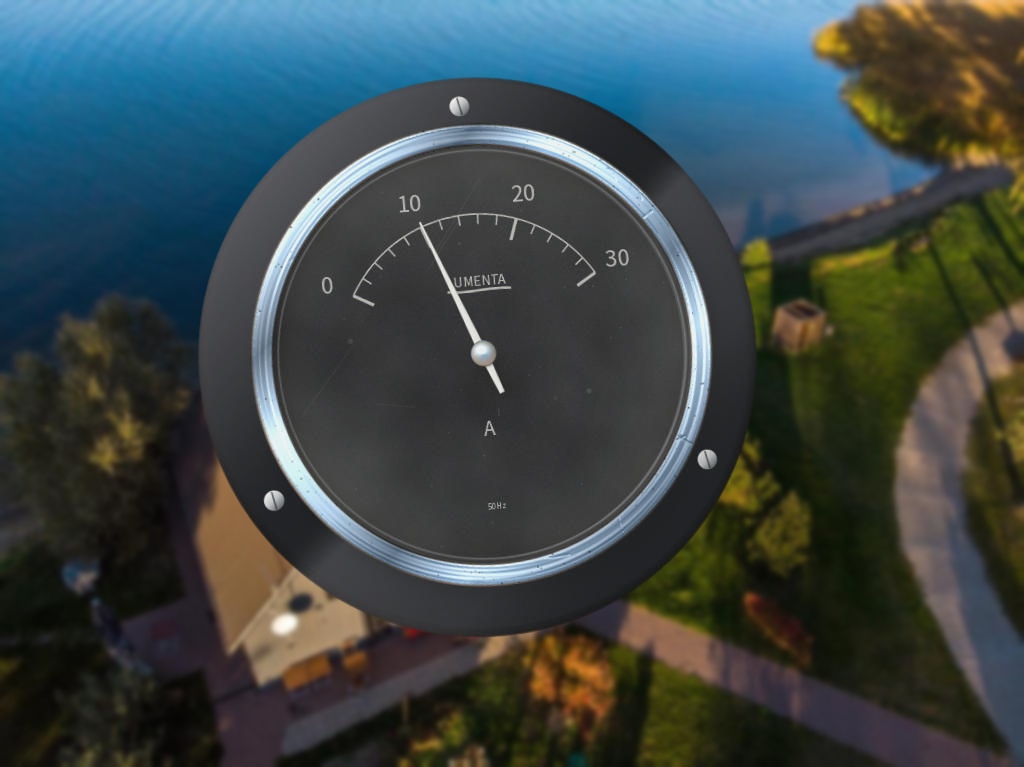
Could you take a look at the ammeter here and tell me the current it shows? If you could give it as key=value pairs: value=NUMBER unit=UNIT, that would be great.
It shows value=10 unit=A
